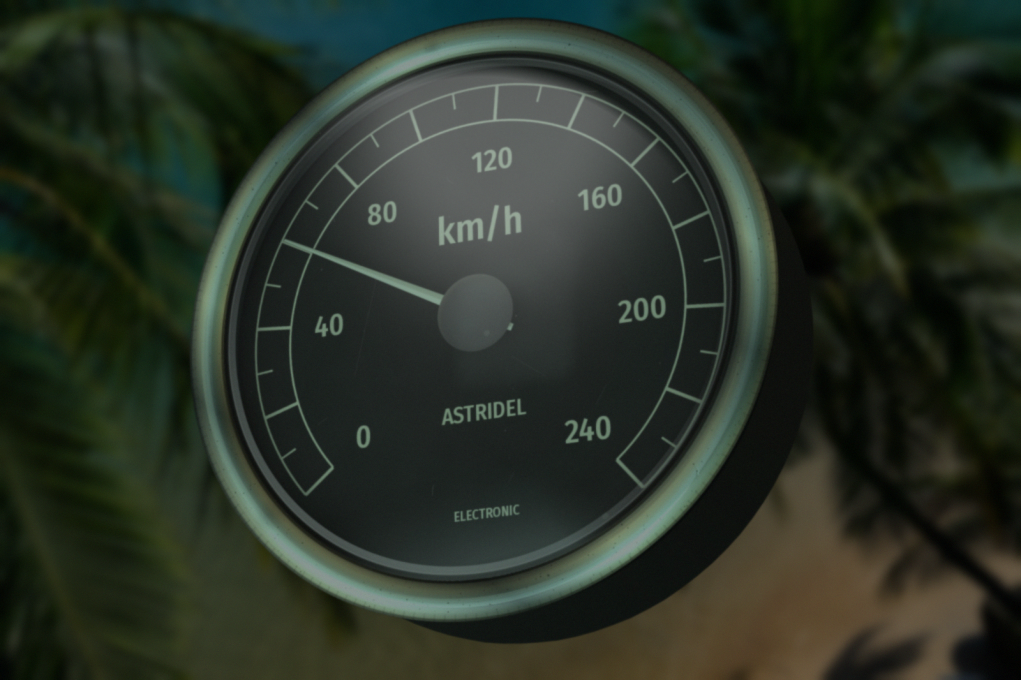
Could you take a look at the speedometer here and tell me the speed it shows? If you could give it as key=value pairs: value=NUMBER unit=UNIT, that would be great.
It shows value=60 unit=km/h
